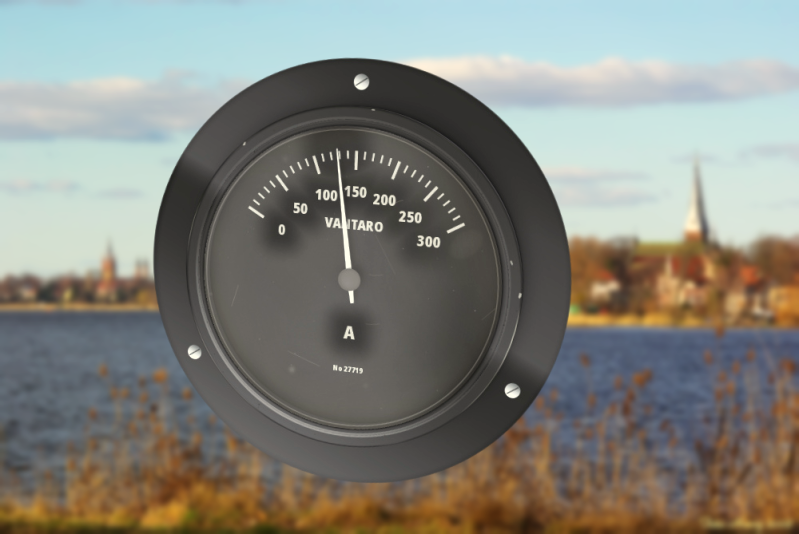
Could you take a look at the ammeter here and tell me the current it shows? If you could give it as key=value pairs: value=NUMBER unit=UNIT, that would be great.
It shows value=130 unit=A
